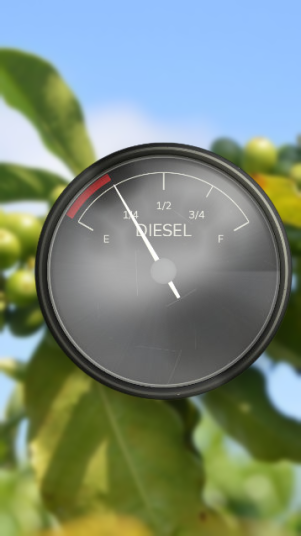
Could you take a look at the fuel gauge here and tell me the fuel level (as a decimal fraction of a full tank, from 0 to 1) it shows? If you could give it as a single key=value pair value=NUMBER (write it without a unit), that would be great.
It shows value=0.25
